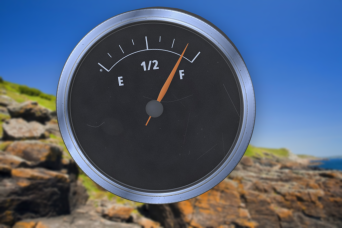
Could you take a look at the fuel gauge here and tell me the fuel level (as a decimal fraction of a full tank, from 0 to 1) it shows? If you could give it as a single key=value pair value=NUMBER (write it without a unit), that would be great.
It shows value=0.875
